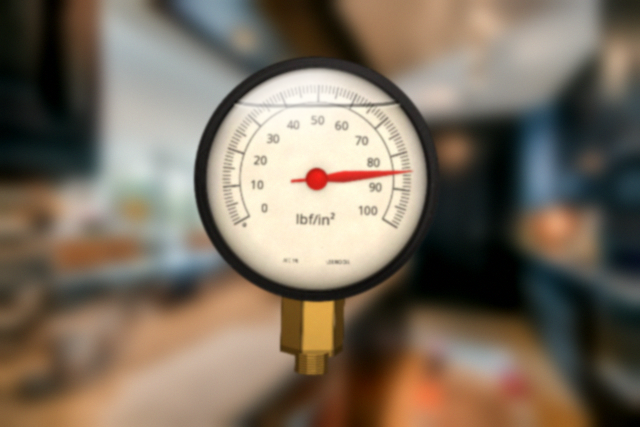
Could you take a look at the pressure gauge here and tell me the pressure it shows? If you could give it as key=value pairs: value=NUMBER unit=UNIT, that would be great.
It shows value=85 unit=psi
